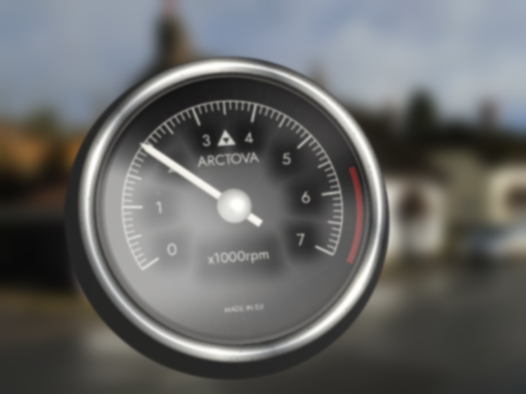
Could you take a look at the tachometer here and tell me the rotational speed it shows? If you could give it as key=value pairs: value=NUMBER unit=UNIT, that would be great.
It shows value=2000 unit=rpm
